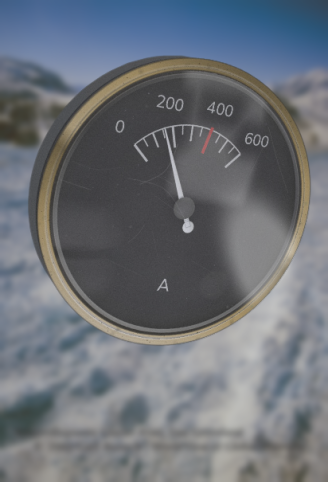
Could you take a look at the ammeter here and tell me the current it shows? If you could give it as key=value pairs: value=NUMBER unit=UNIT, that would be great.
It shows value=150 unit=A
